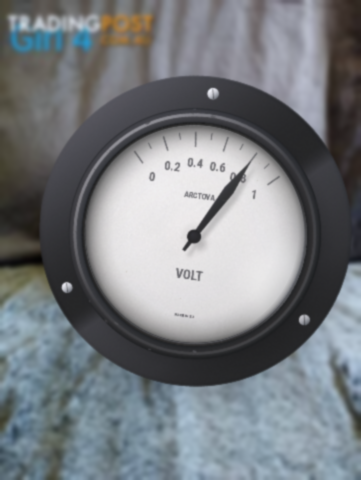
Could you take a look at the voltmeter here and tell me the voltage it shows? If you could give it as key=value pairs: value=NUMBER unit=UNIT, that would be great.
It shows value=0.8 unit=V
